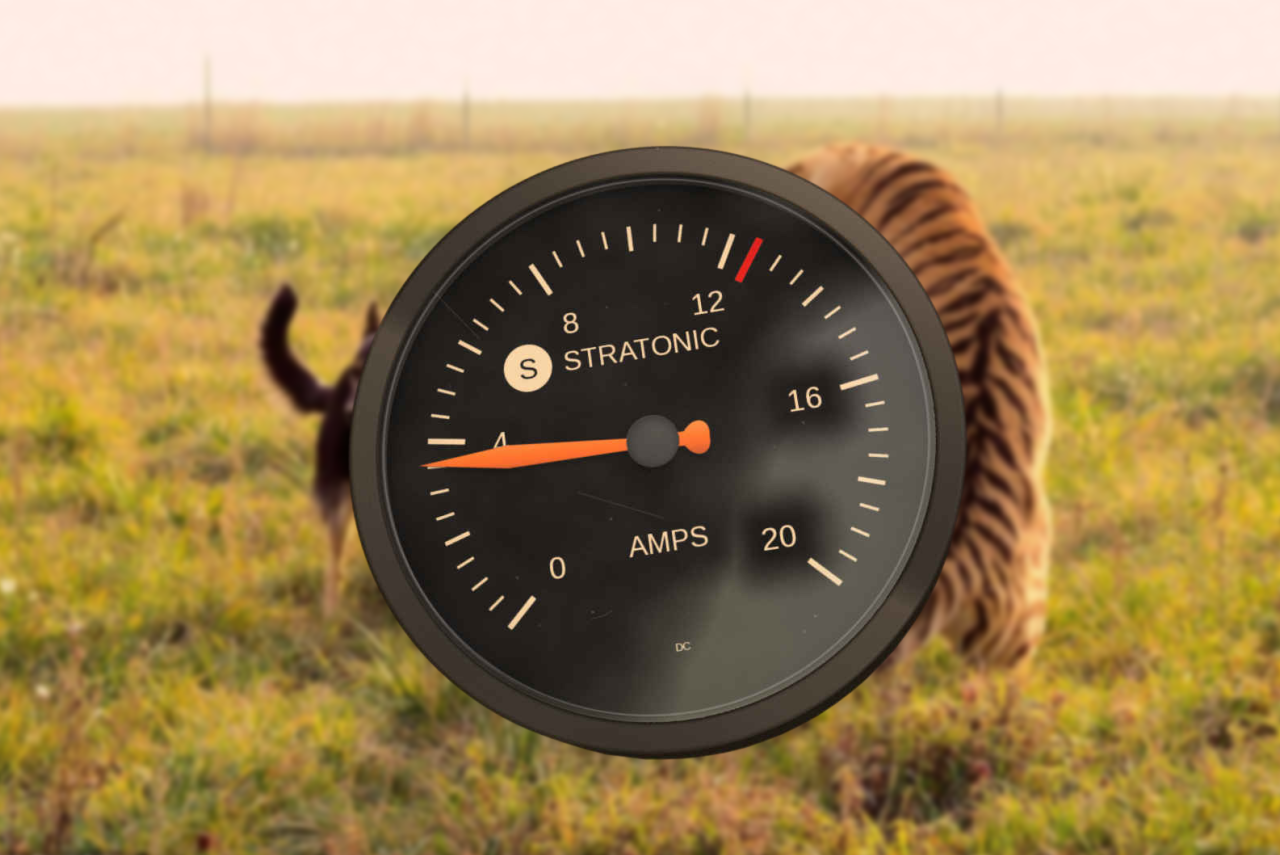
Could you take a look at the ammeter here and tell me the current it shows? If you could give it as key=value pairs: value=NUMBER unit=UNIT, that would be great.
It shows value=3.5 unit=A
